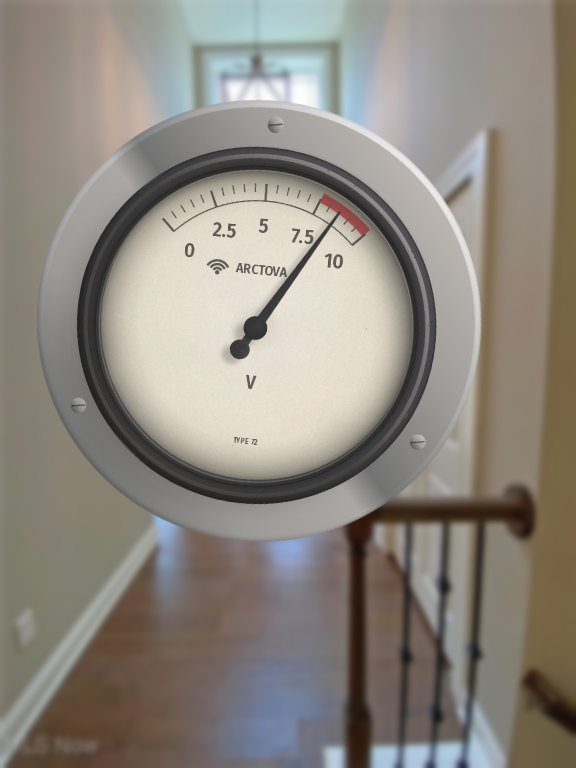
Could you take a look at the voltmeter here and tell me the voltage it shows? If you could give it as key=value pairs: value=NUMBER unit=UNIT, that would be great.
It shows value=8.5 unit=V
